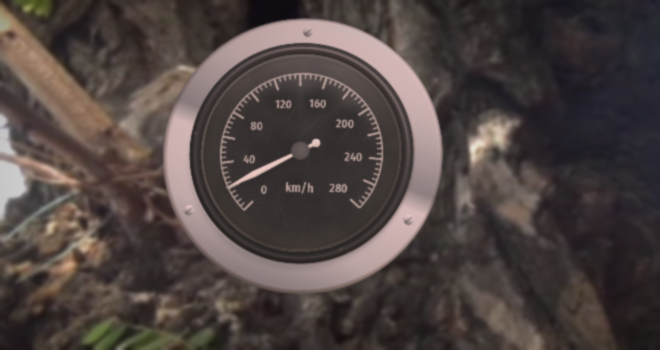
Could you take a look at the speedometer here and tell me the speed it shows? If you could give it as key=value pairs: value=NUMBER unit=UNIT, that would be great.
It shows value=20 unit=km/h
